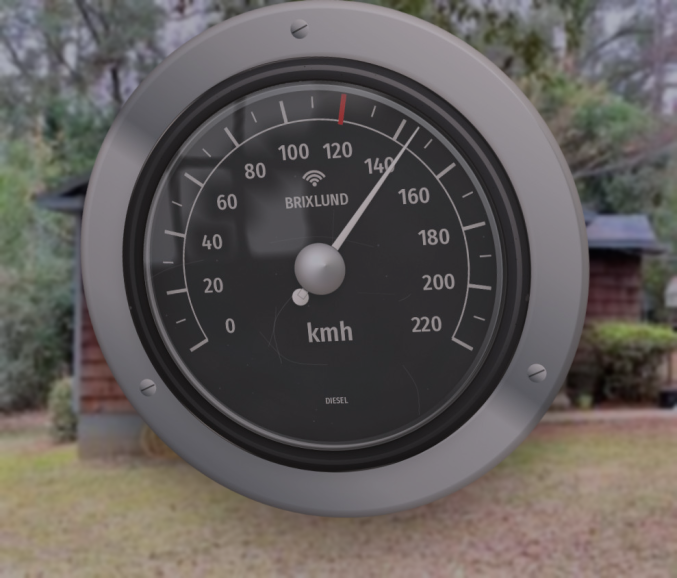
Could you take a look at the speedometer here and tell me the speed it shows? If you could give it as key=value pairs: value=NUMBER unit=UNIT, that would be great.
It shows value=145 unit=km/h
